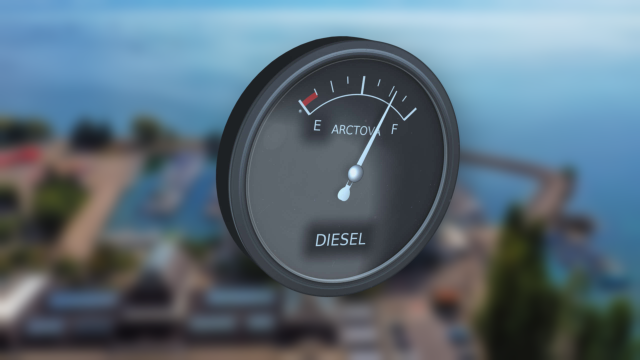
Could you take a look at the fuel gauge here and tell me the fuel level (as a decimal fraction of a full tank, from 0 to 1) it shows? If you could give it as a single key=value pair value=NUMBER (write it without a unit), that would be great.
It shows value=0.75
